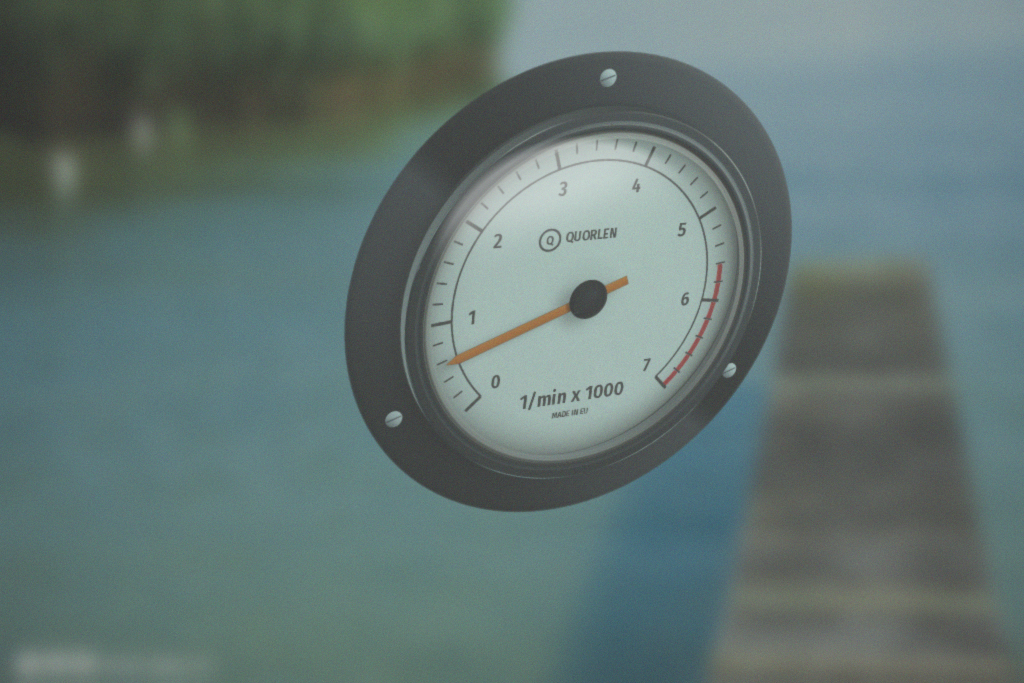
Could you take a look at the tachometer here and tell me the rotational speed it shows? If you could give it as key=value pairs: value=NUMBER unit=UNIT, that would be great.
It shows value=600 unit=rpm
